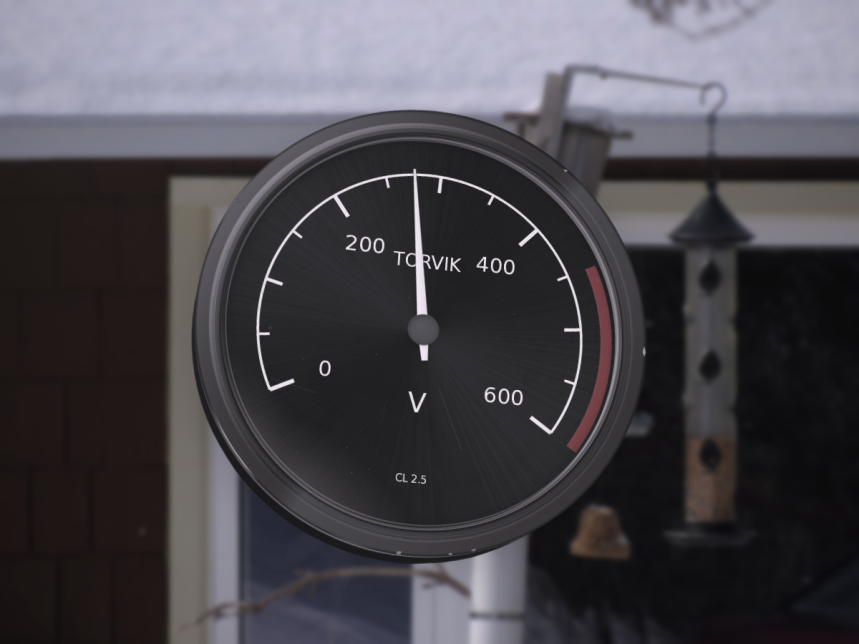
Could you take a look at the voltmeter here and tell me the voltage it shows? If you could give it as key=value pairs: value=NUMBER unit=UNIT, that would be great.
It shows value=275 unit=V
